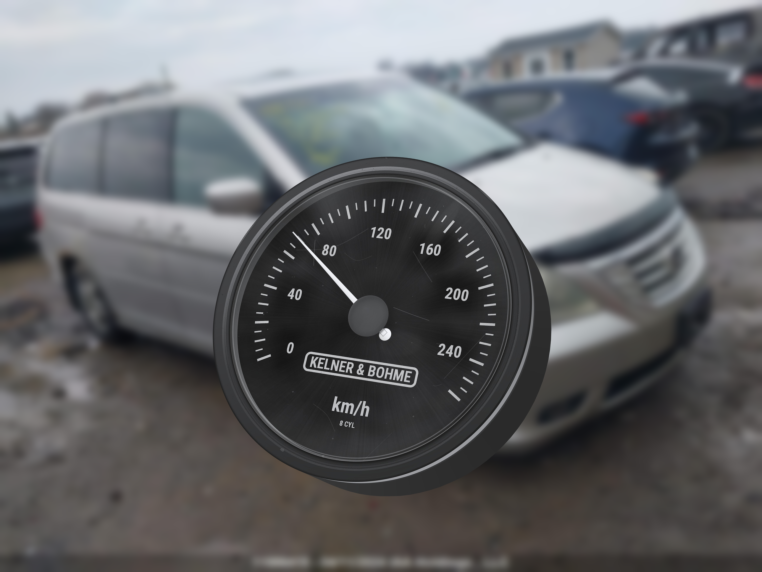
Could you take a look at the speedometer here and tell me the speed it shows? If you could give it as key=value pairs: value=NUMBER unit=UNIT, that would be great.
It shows value=70 unit=km/h
